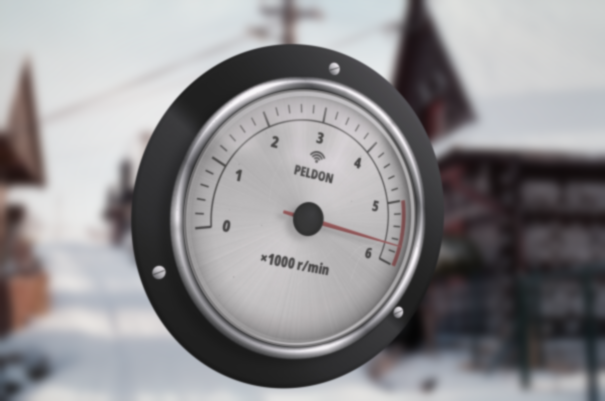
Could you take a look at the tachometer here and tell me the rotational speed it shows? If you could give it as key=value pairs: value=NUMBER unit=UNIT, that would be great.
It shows value=5700 unit=rpm
